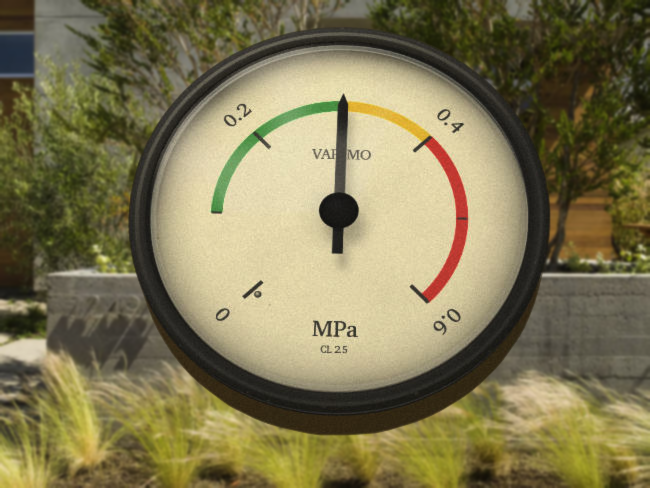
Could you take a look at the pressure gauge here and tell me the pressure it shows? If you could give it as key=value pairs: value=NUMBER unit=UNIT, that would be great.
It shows value=0.3 unit=MPa
